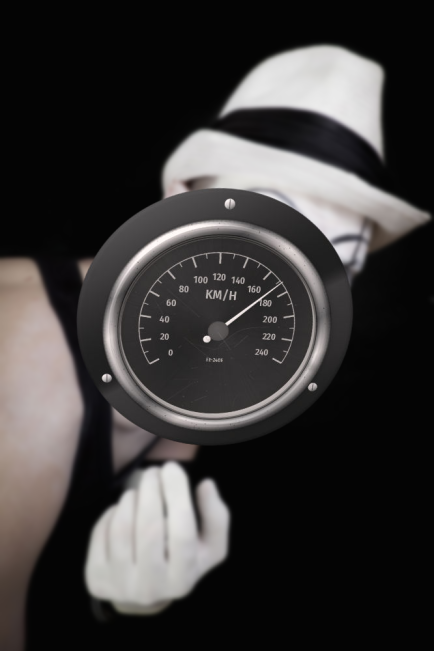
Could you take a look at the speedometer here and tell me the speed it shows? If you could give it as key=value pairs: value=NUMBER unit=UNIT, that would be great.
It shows value=170 unit=km/h
